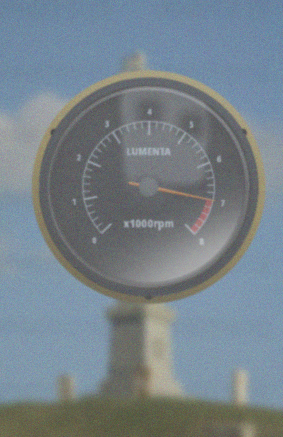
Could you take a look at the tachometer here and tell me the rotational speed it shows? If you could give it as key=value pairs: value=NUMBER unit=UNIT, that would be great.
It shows value=7000 unit=rpm
